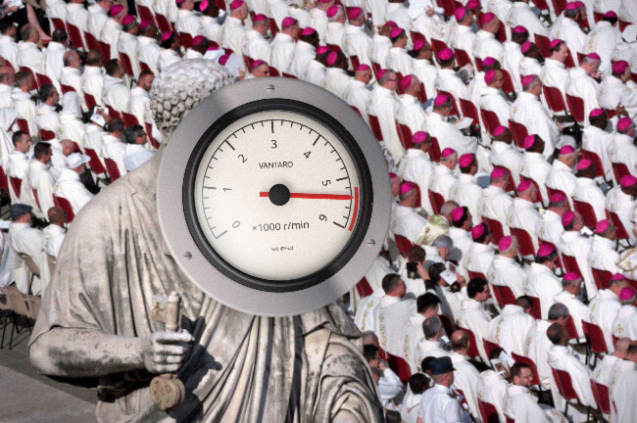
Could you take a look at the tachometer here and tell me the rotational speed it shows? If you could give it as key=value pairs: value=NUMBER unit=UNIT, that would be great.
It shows value=5400 unit=rpm
